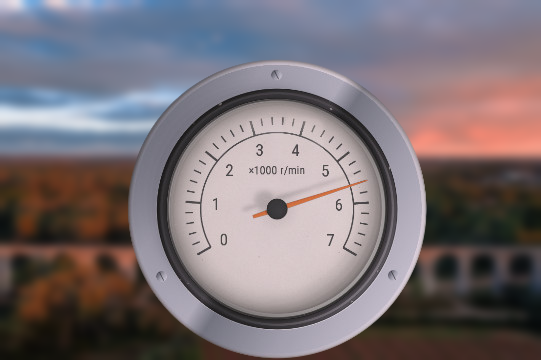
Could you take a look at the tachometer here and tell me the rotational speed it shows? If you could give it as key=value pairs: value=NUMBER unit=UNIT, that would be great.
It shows value=5600 unit=rpm
